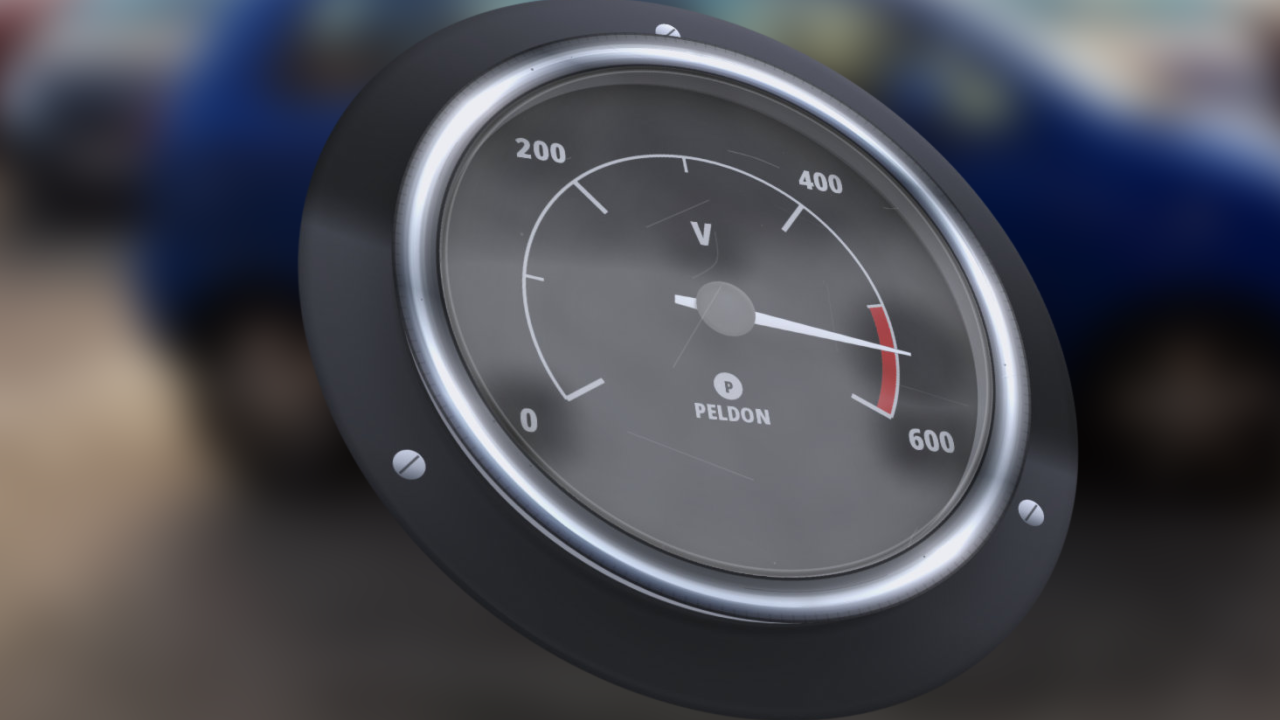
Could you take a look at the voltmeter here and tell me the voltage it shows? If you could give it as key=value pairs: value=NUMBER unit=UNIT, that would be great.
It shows value=550 unit=V
